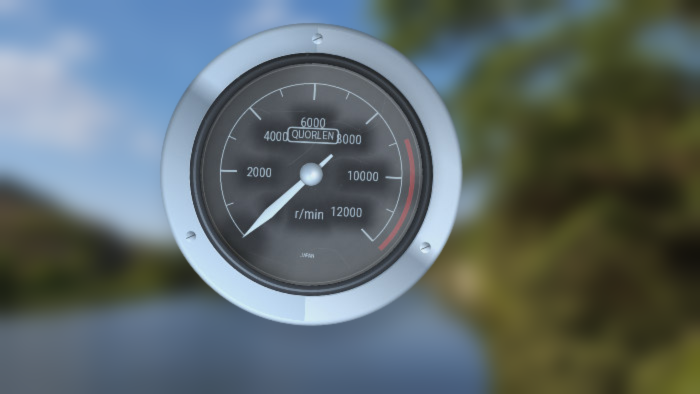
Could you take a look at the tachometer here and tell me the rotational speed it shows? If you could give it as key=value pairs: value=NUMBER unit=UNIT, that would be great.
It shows value=0 unit=rpm
